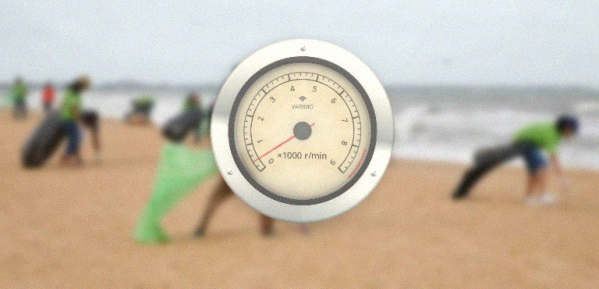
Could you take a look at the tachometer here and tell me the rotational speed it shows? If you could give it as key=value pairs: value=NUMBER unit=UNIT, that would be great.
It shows value=400 unit=rpm
